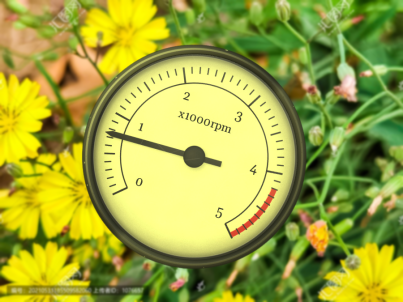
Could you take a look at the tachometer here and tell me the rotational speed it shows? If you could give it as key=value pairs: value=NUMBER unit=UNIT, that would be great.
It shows value=750 unit=rpm
